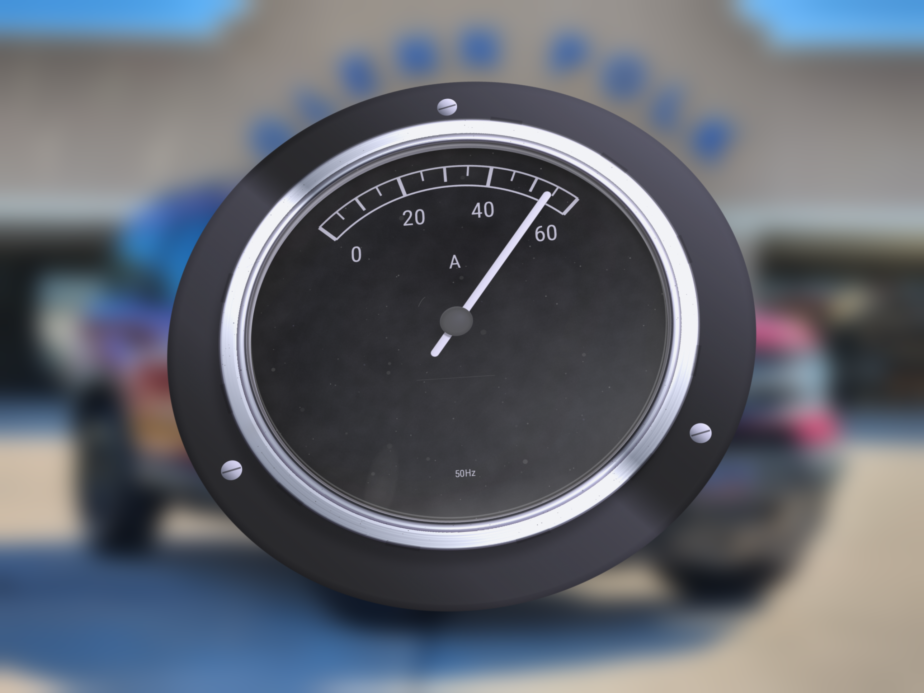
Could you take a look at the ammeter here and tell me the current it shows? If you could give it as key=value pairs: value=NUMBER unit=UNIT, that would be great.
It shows value=55 unit=A
